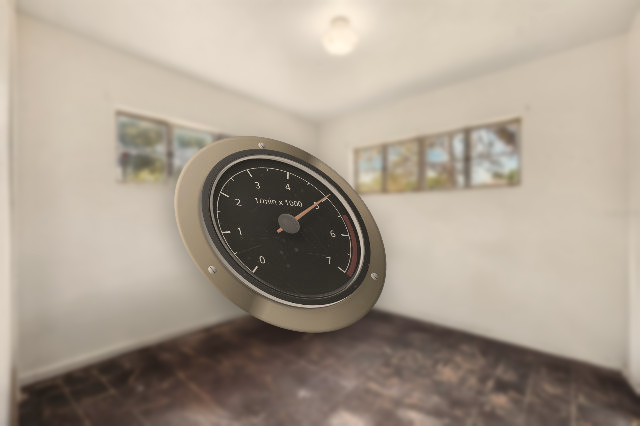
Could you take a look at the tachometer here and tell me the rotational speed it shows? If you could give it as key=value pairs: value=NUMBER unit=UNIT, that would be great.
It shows value=5000 unit=rpm
